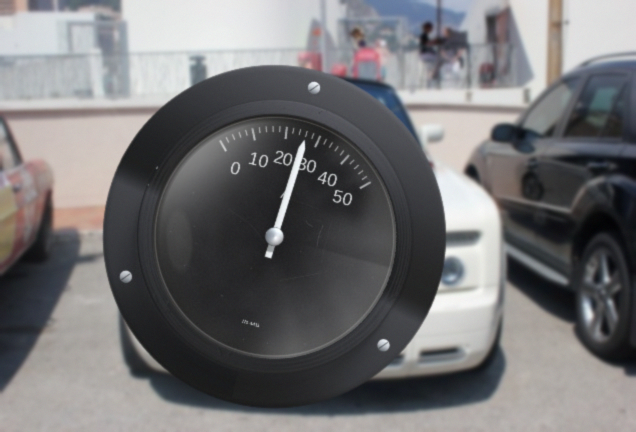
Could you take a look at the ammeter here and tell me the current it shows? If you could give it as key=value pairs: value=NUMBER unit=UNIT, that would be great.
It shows value=26 unit=A
